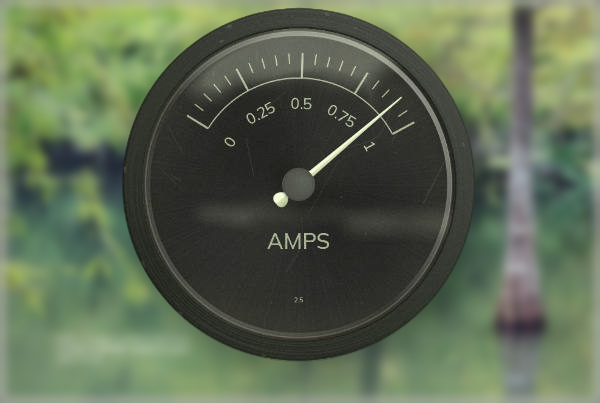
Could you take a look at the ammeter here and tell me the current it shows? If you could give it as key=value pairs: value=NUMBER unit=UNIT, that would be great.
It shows value=0.9 unit=A
